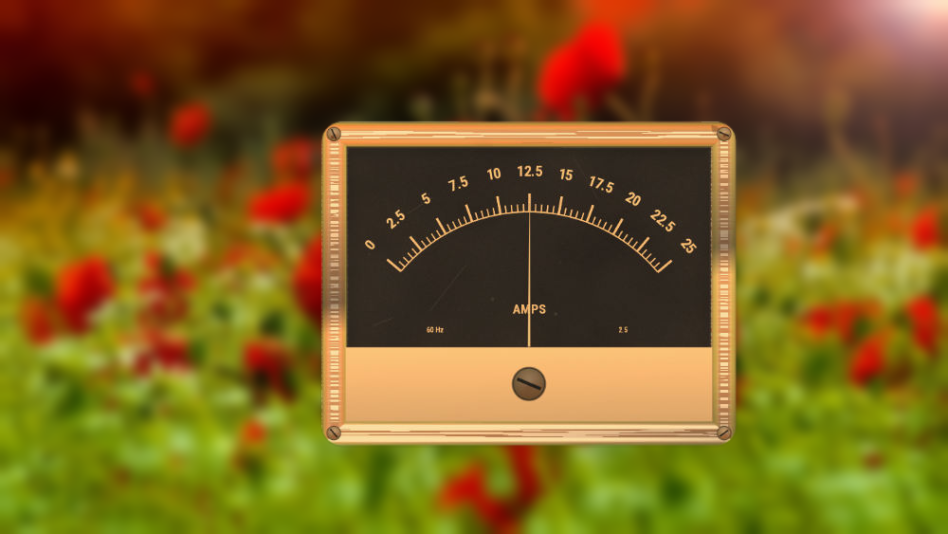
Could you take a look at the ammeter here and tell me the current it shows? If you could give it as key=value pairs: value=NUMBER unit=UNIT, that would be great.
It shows value=12.5 unit=A
